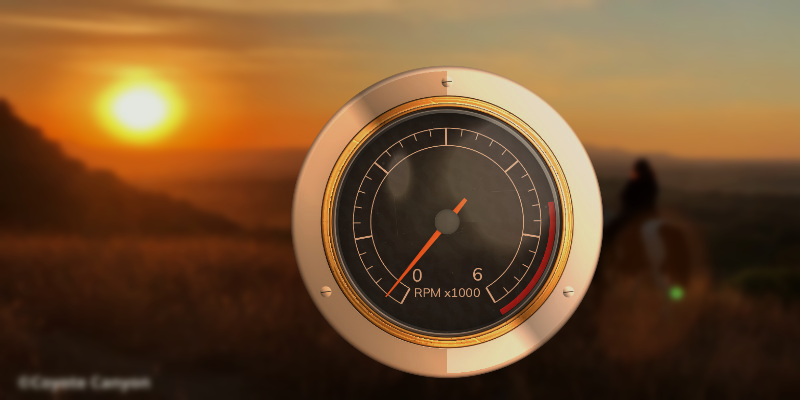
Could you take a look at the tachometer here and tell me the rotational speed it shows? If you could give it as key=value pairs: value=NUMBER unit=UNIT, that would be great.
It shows value=200 unit=rpm
